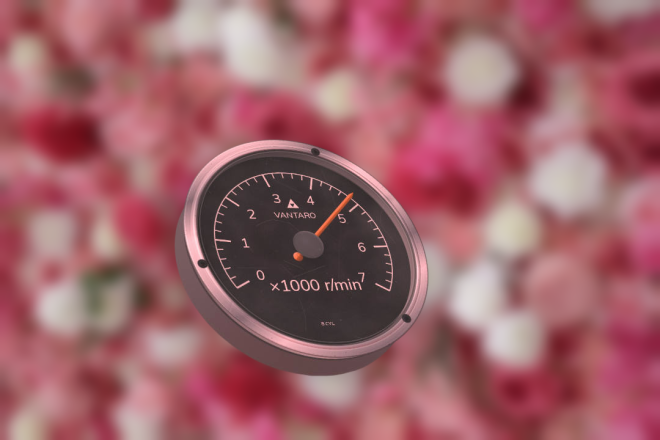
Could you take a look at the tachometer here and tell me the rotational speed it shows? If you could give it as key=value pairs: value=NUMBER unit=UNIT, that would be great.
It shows value=4800 unit=rpm
